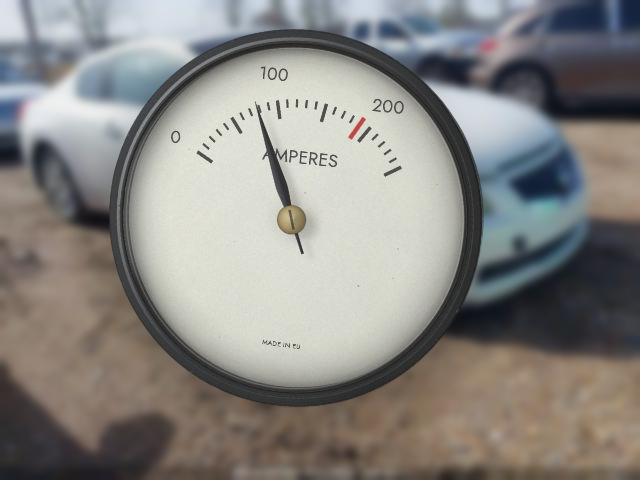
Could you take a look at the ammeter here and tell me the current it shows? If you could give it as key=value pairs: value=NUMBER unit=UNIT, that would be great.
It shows value=80 unit=A
